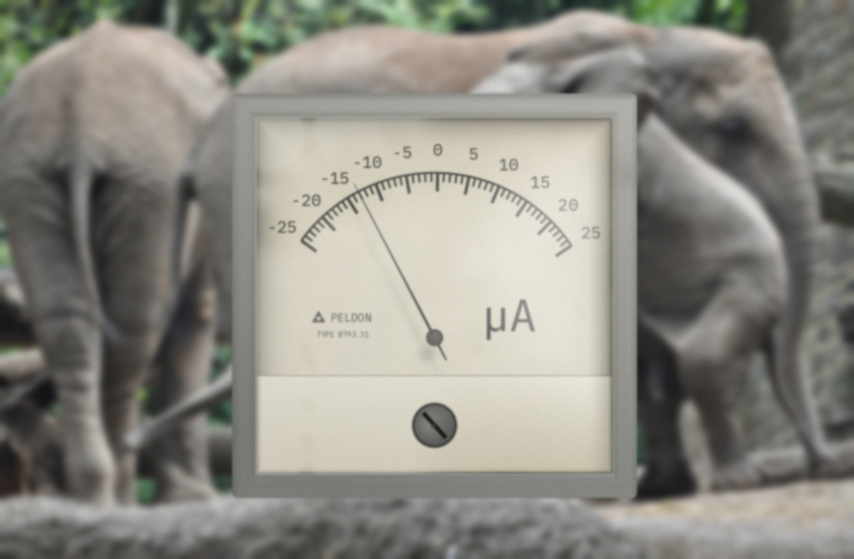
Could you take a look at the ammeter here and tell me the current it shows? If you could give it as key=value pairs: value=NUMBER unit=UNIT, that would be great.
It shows value=-13 unit=µA
